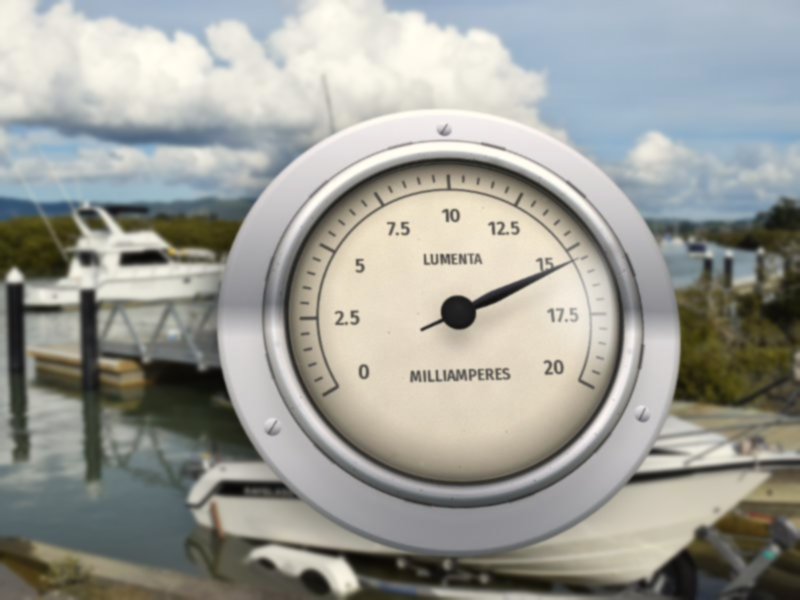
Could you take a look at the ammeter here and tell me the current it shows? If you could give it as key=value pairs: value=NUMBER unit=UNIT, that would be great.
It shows value=15.5 unit=mA
